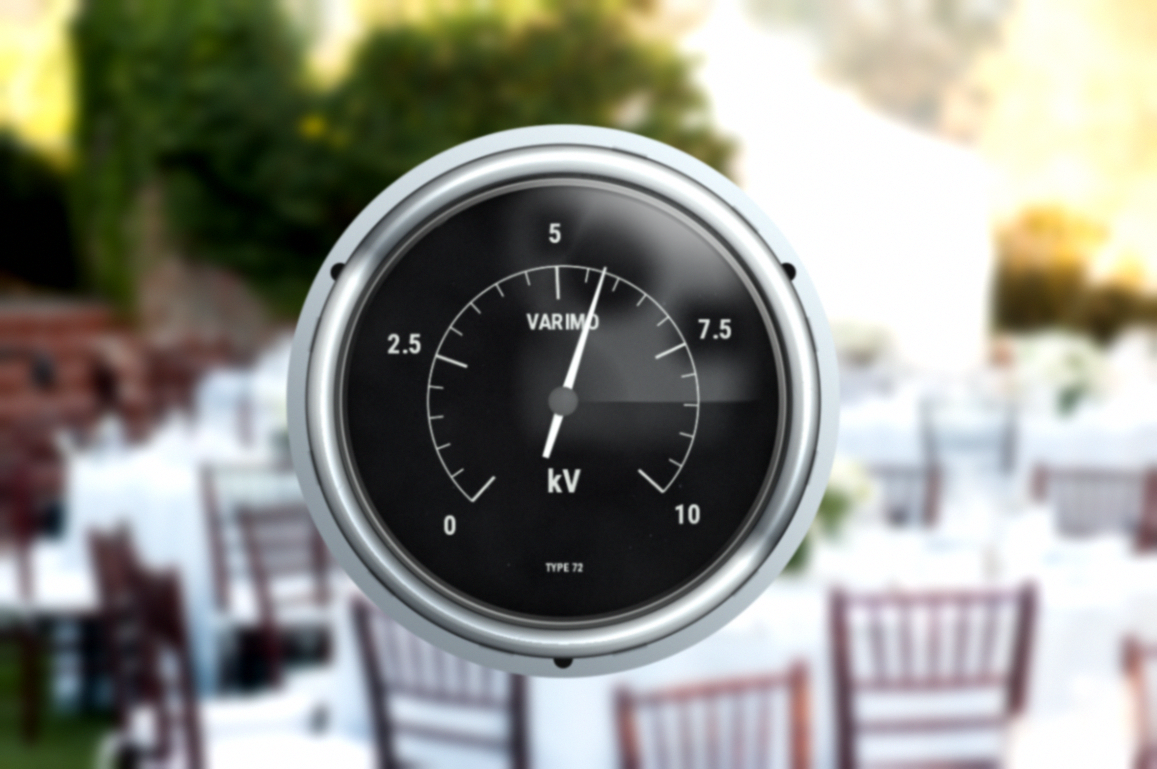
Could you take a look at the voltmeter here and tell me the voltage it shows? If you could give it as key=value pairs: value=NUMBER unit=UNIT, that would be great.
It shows value=5.75 unit=kV
